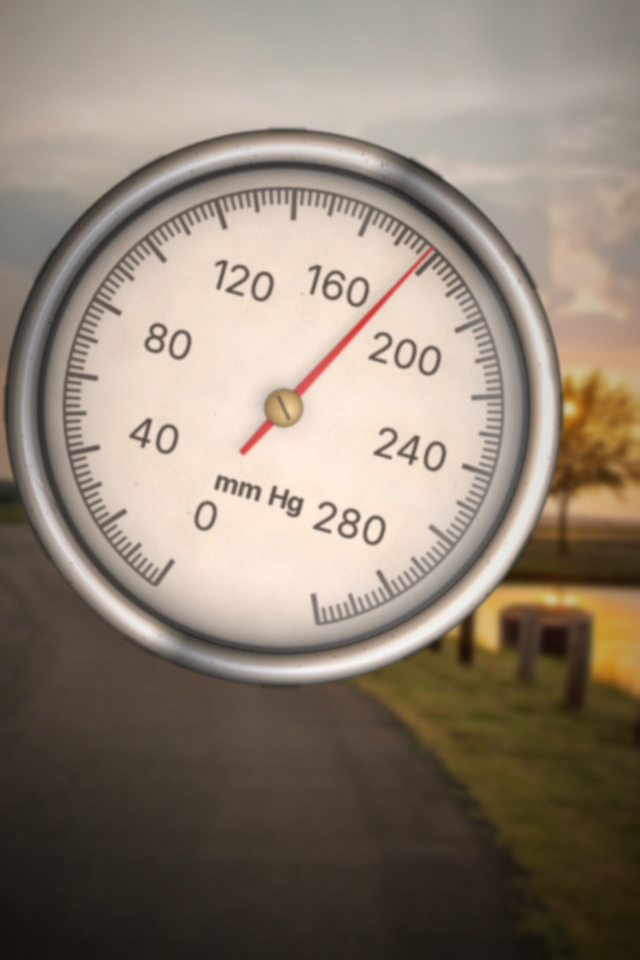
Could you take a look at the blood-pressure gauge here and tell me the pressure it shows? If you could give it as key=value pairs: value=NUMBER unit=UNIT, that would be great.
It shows value=178 unit=mmHg
